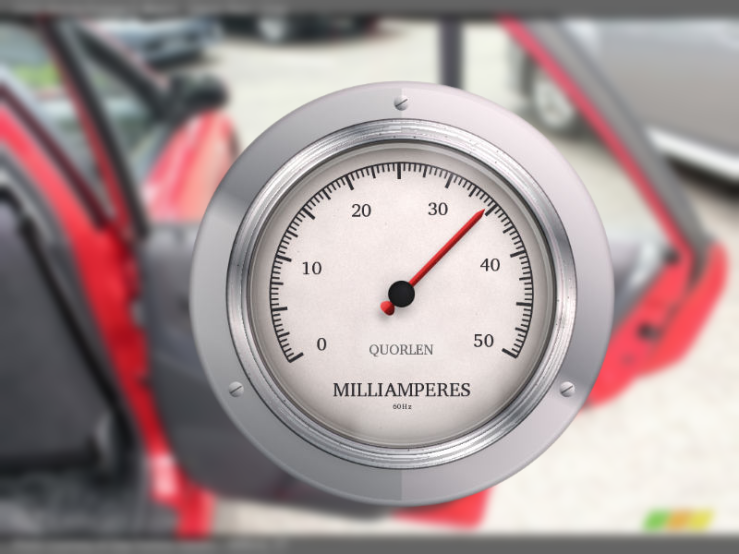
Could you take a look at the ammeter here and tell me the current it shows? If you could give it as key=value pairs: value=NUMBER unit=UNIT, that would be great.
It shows value=34.5 unit=mA
